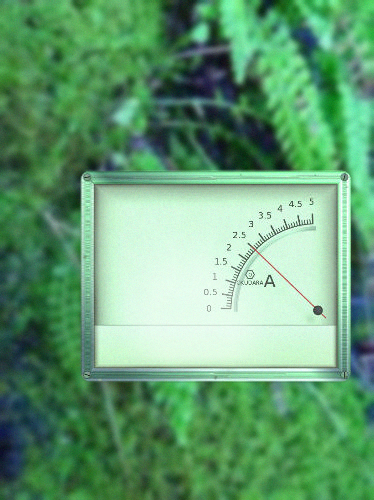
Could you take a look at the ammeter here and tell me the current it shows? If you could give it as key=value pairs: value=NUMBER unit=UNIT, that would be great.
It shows value=2.5 unit=A
